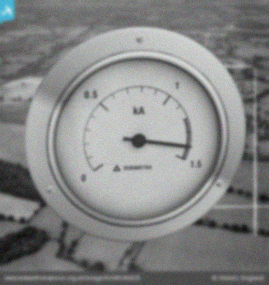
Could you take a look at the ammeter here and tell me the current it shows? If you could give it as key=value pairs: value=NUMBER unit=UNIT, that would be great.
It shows value=1.4 unit=kA
